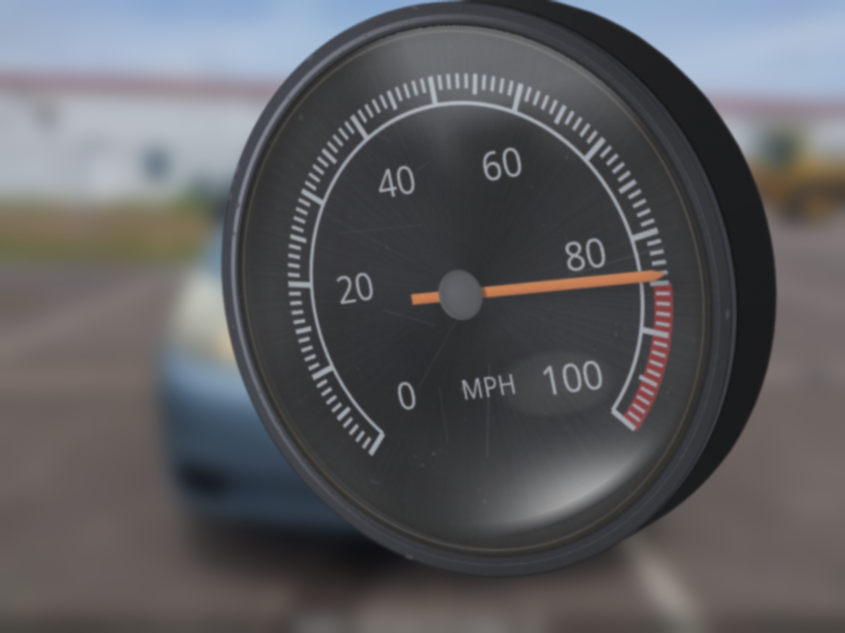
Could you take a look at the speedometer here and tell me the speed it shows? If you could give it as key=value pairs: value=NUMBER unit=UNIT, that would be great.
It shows value=84 unit=mph
